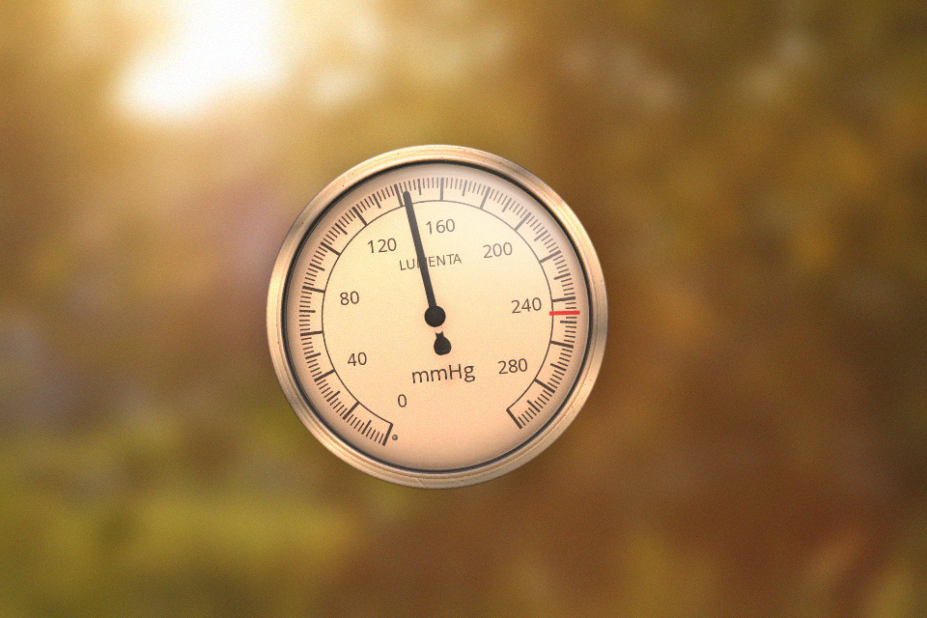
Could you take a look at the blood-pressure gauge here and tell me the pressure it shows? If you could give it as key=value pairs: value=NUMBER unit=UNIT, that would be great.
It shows value=144 unit=mmHg
